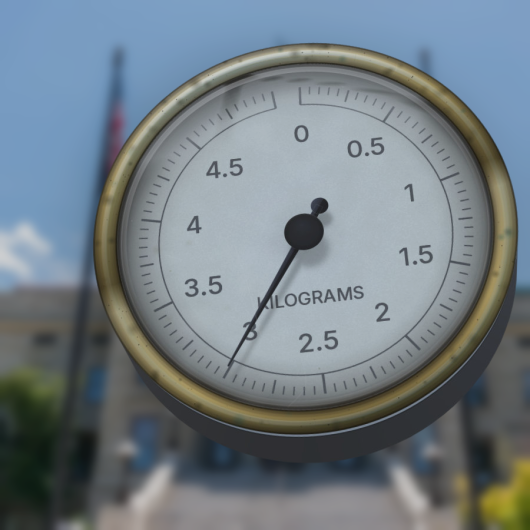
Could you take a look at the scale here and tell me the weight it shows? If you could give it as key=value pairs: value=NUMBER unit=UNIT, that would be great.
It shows value=3 unit=kg
